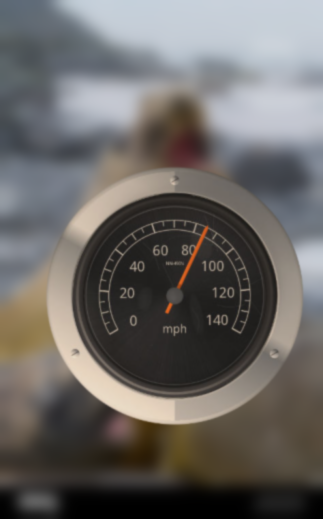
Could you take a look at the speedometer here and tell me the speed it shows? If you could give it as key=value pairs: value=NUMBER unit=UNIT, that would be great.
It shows value=85 unit=mph
